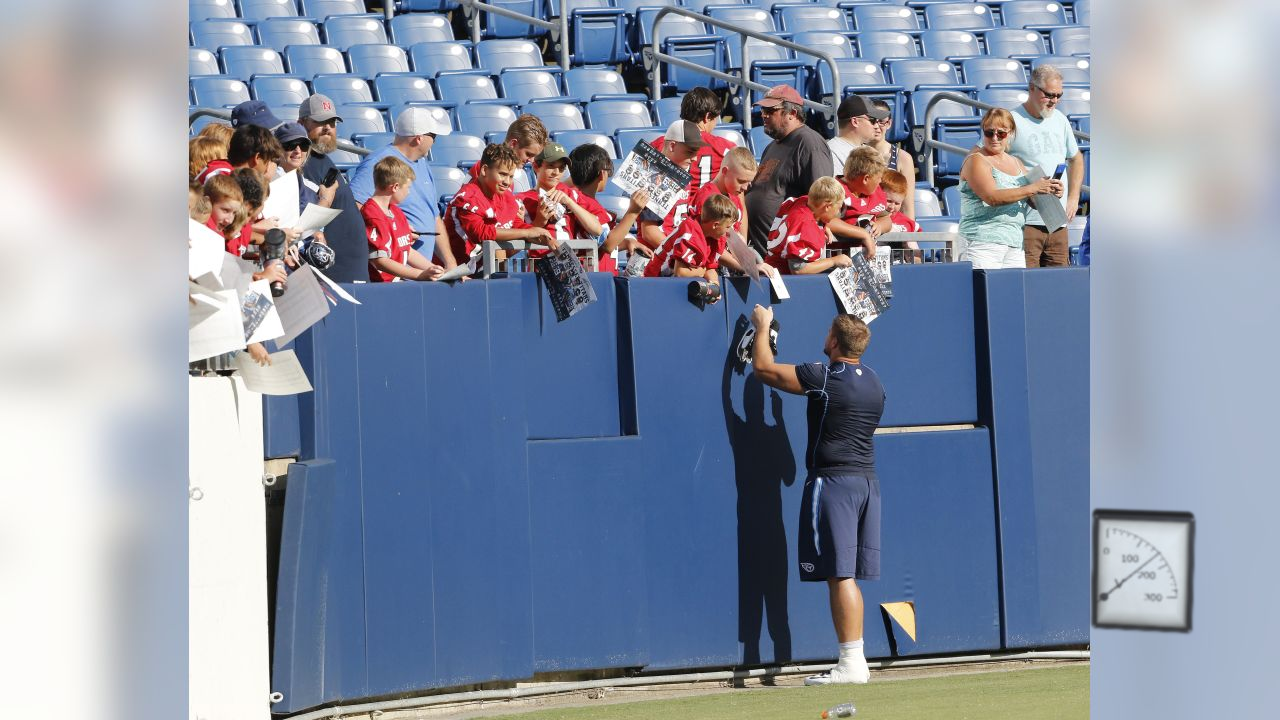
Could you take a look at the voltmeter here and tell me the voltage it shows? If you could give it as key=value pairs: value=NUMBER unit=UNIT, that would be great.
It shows value=160 unit=V
